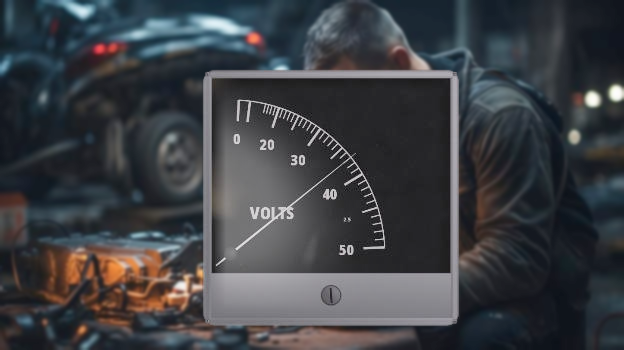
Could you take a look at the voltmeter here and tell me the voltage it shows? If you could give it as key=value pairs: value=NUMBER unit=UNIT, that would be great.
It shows value=37 unit=V
